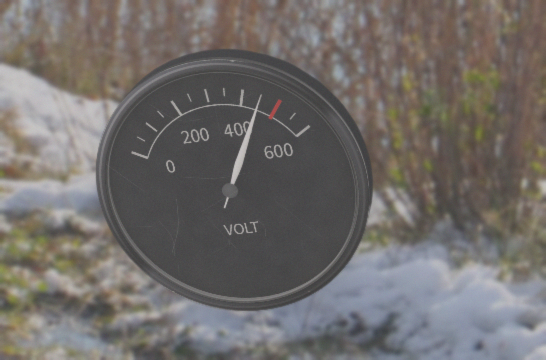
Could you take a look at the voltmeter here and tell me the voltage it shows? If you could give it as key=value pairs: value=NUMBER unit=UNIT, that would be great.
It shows value=450 unit=V
